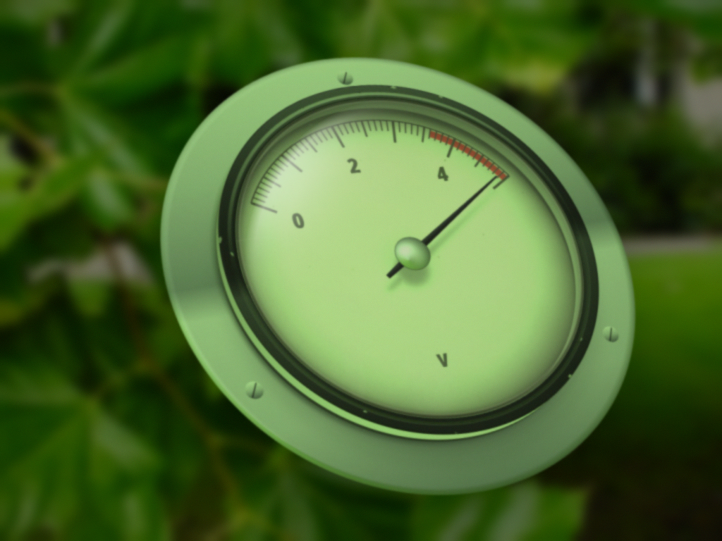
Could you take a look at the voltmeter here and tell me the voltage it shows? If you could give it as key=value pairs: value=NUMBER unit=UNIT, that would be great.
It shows value=4.9 unit=V
